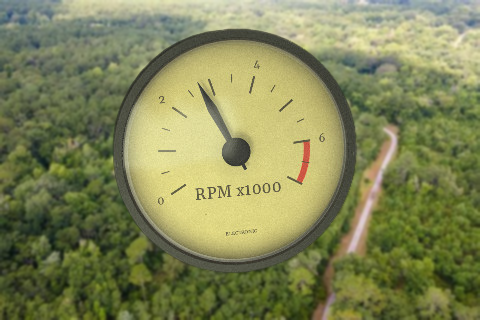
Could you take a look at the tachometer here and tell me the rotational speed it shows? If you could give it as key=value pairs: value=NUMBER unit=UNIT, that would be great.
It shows value=2750 unit=rpm
